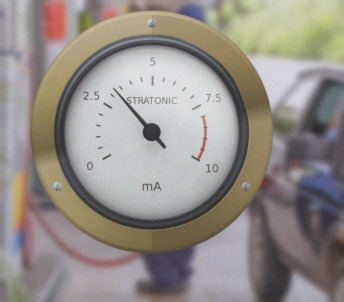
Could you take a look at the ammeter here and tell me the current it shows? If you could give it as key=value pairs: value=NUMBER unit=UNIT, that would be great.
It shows value=3.25 unit=mA
